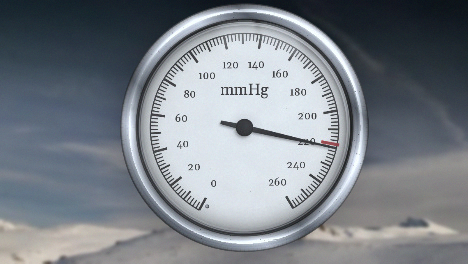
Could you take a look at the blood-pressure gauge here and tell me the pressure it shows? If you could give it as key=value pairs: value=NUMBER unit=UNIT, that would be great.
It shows value=220 unit=mmHg
